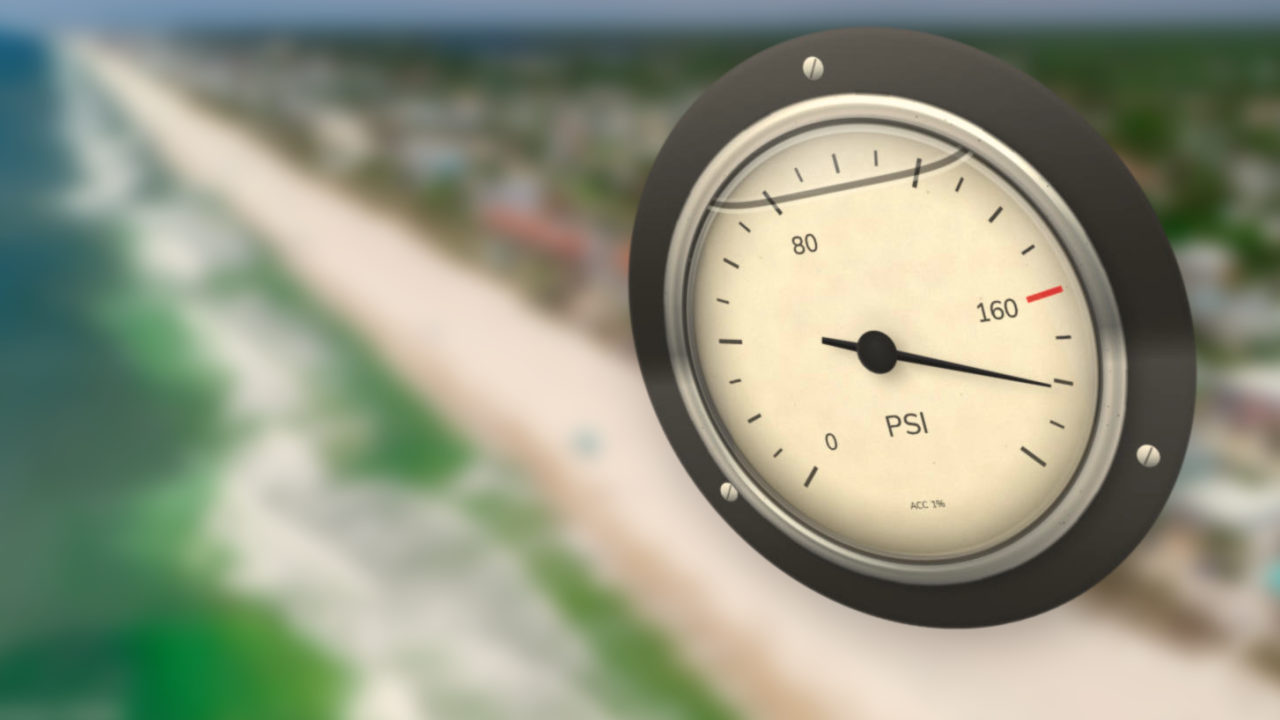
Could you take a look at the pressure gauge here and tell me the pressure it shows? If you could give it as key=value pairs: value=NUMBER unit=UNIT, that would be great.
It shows value=180 unit=psi
